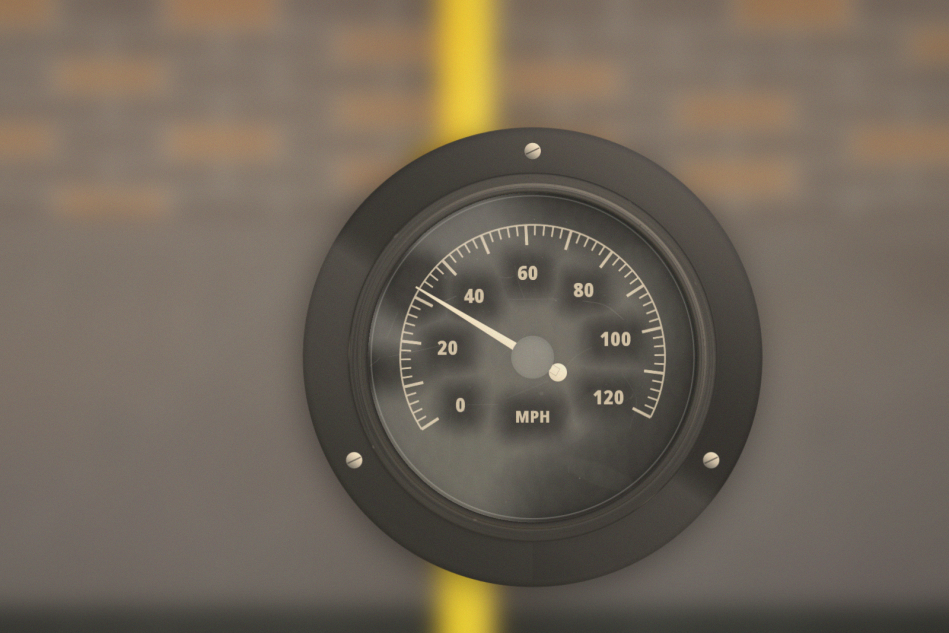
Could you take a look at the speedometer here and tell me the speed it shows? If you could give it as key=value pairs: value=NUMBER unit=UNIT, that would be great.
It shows value=32 unit=mph
